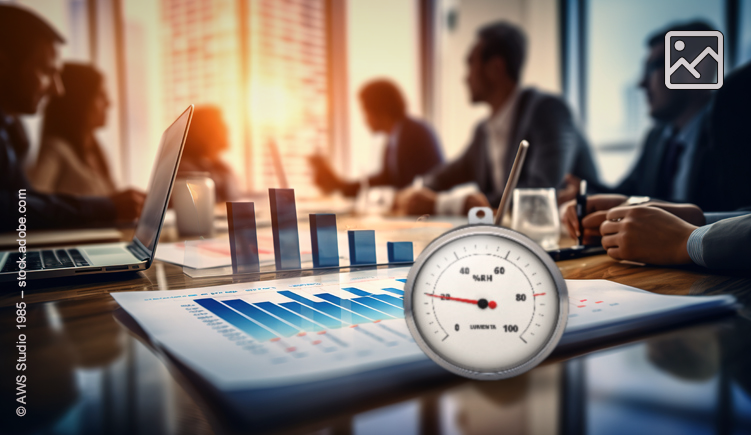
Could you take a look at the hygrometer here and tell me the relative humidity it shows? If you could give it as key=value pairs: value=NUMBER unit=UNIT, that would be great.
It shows value=20 unit=%
